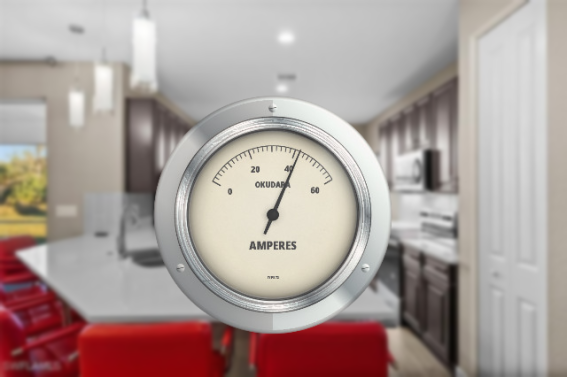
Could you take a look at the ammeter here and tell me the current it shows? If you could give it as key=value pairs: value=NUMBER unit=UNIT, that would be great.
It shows value=42 unit=A
